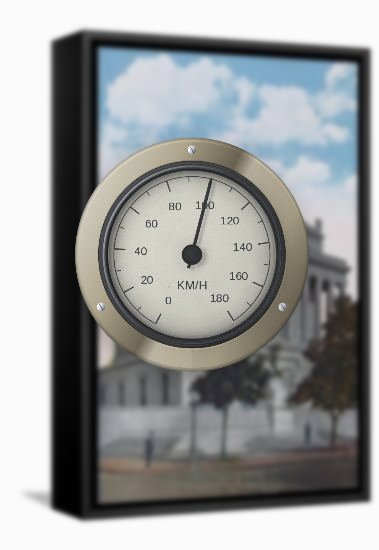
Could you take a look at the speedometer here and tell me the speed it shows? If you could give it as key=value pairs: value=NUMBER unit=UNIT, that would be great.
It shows value=100 unit=km/h
